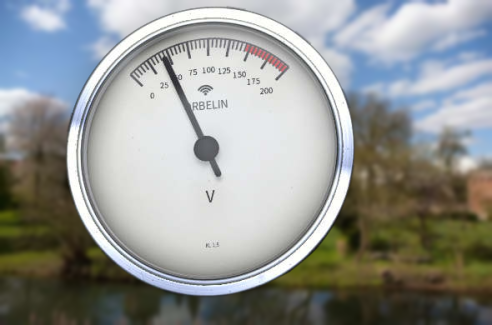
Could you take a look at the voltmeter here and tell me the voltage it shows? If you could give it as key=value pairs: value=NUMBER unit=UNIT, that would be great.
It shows value=45 unit=V
